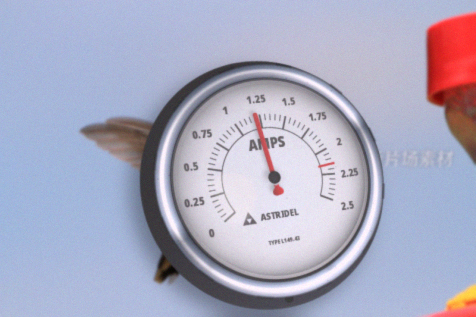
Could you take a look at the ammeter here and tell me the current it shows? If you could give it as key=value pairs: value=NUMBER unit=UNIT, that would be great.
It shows value=1.2 unit=A
